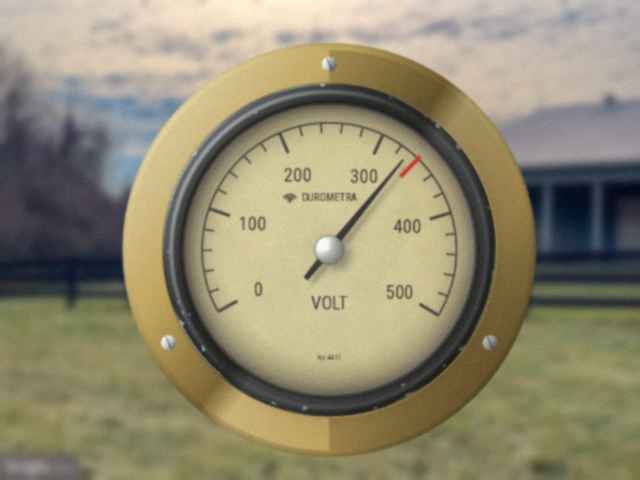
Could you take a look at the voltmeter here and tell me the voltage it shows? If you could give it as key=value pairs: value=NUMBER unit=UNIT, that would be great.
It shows value=330 unit=V
